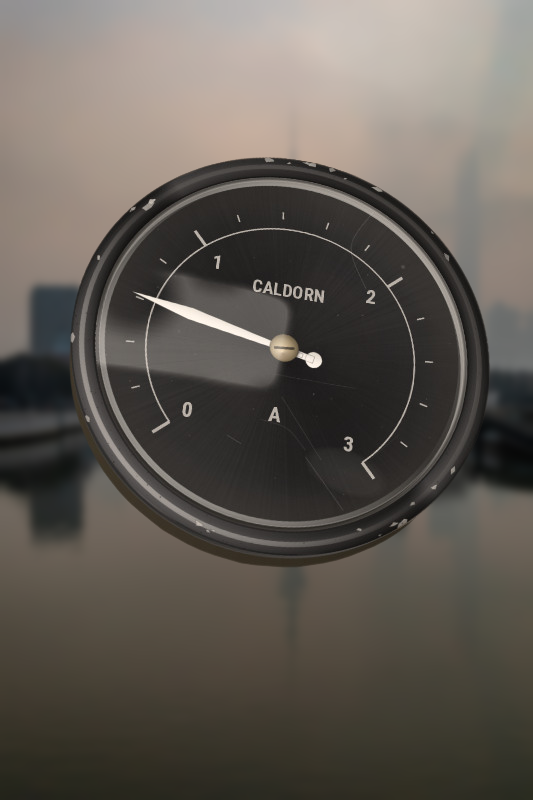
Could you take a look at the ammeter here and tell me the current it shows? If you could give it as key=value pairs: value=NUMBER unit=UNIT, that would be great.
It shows value=0.6 unit=A
